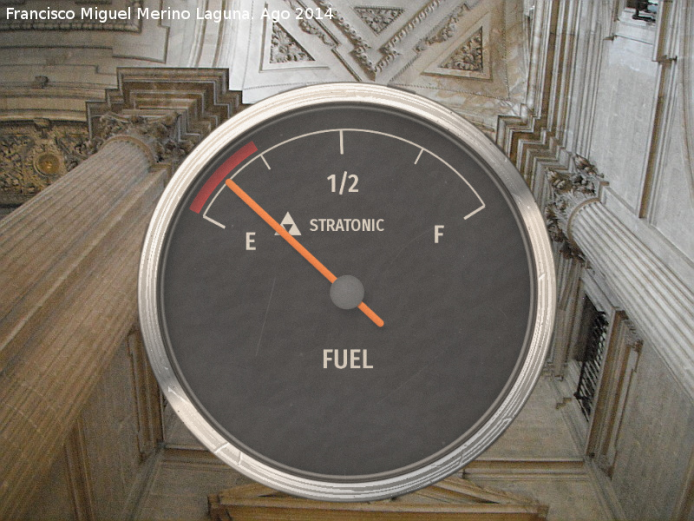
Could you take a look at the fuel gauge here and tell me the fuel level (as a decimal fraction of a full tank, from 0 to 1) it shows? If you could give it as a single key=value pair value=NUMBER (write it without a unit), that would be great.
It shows value=0.125
